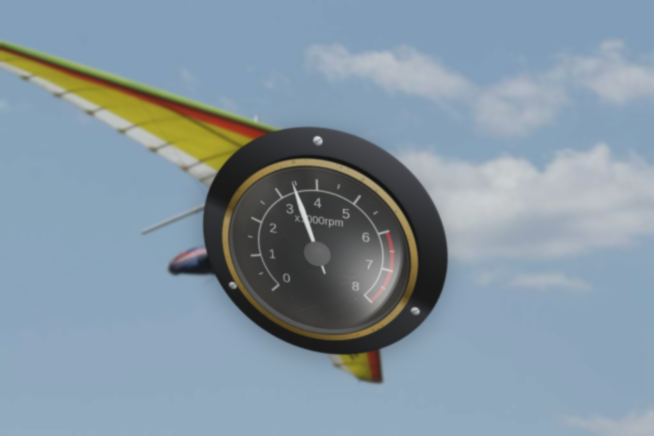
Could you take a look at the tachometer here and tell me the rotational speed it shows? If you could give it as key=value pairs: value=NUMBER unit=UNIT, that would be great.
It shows value=3500 unit=rpm
